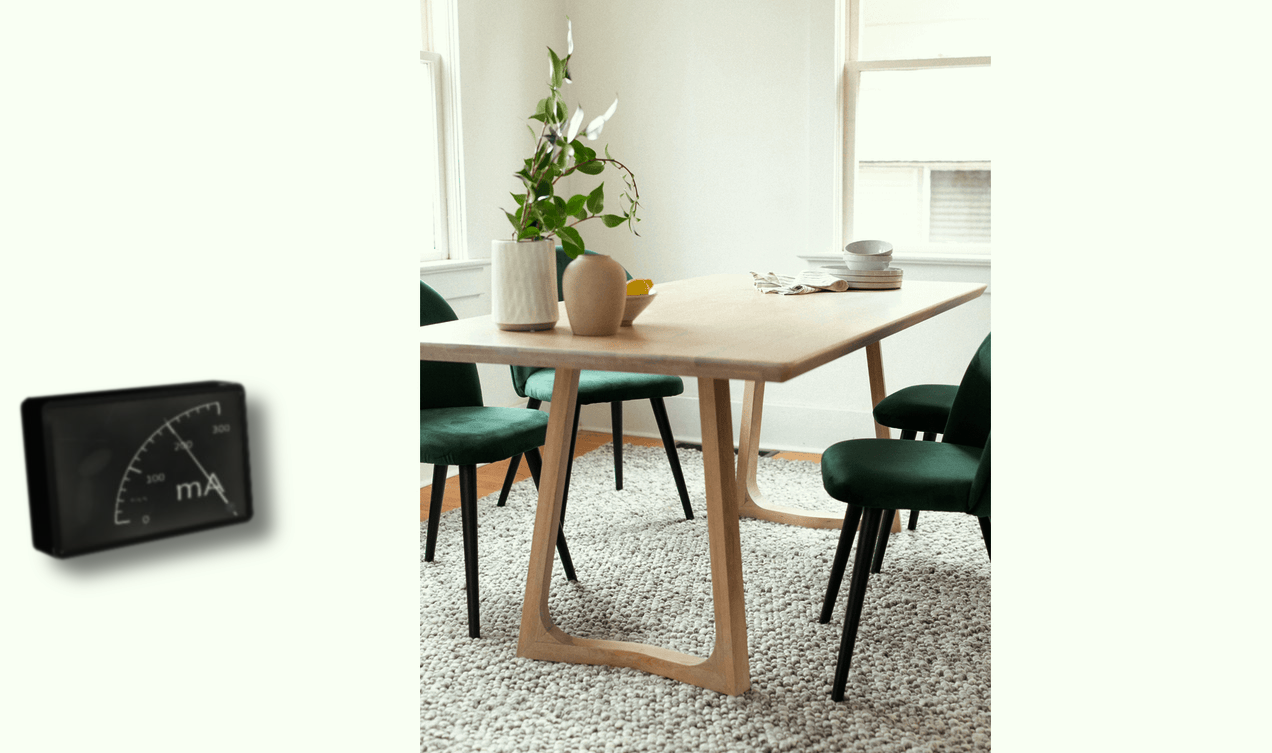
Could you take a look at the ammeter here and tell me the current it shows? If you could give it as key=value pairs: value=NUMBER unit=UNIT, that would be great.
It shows value=200 unit=mA
